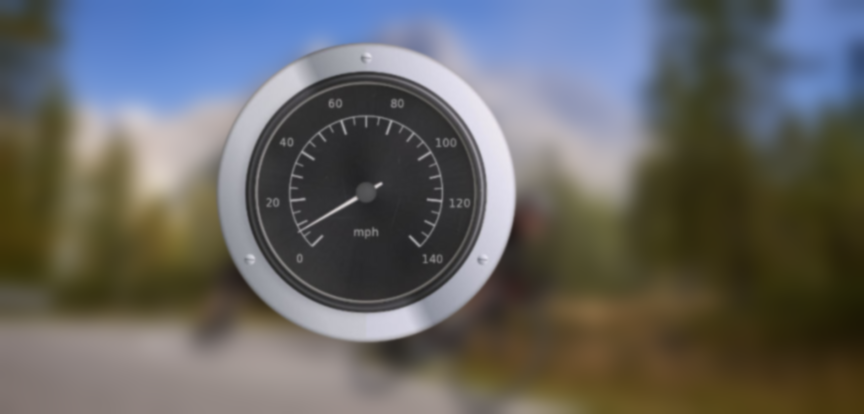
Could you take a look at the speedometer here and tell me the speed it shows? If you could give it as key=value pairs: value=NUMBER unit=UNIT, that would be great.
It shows value=7.5 unit=mph
